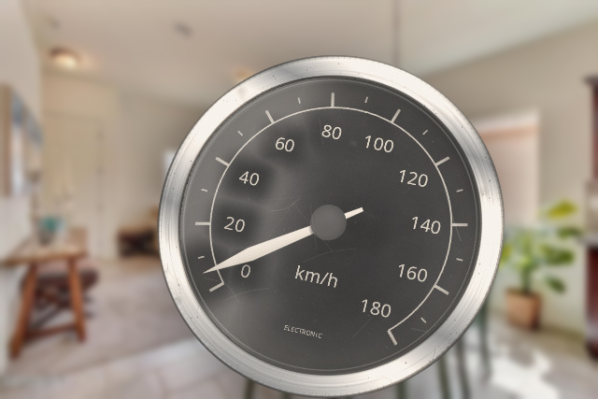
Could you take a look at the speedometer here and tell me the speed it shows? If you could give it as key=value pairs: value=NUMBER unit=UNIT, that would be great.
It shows value=5 unit=km/h
